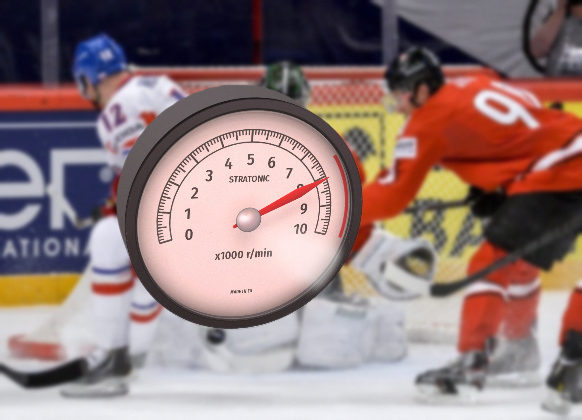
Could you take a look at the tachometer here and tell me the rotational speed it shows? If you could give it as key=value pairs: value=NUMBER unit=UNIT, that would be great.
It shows value=8000 unit=rpm
